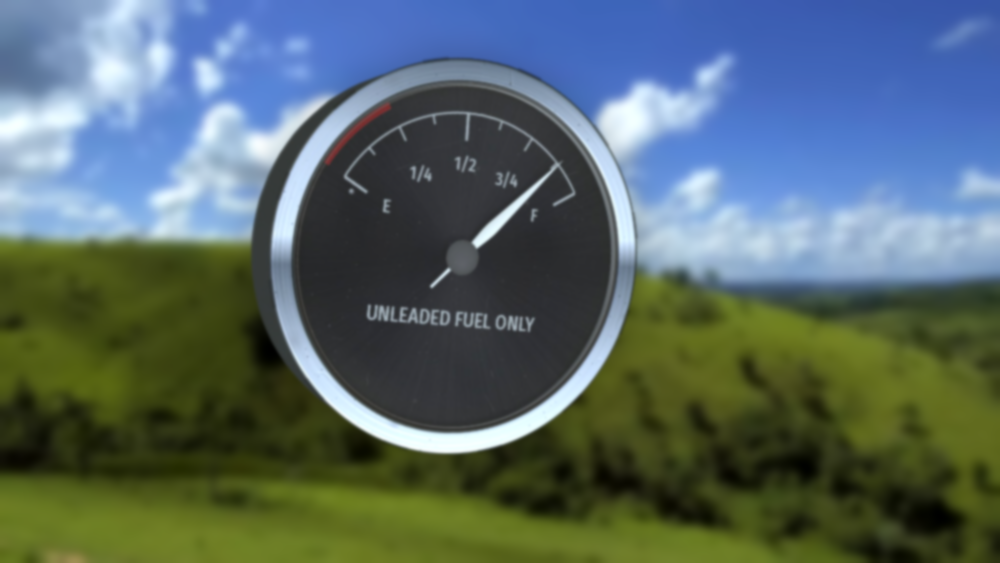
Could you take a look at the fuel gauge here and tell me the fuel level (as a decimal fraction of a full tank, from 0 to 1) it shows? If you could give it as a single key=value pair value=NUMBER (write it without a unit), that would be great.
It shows value=0.875
